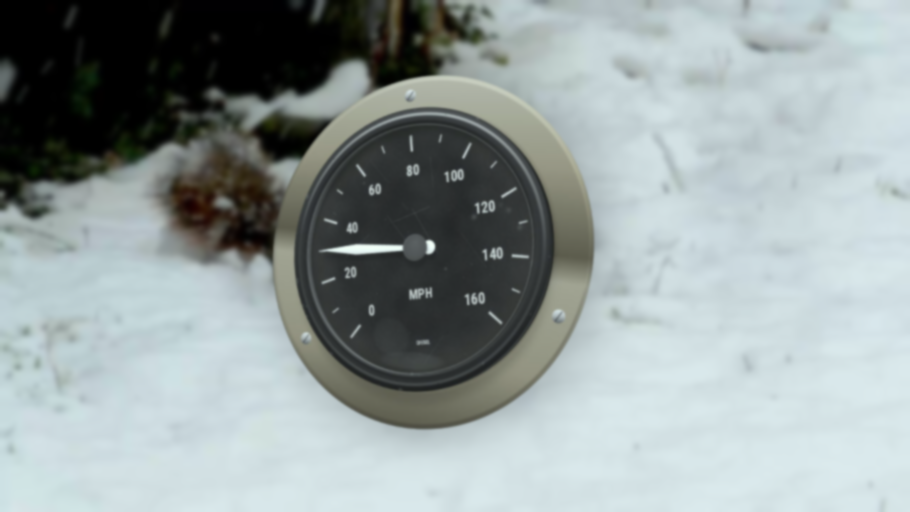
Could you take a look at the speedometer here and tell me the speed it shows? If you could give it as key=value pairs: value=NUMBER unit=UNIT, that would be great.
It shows value=30 unit=mph
